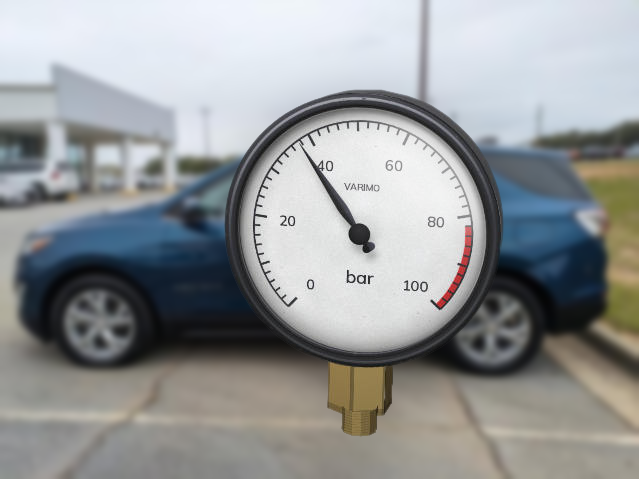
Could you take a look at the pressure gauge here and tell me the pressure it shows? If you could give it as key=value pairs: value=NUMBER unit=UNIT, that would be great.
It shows value=38 unit=bar
